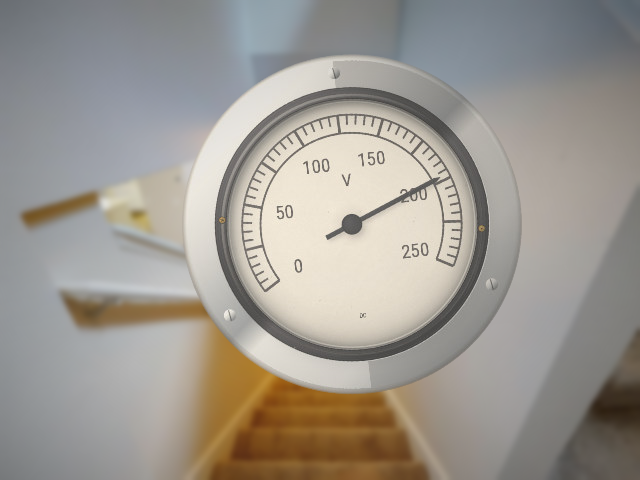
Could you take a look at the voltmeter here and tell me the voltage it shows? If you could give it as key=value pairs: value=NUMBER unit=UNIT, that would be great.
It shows value=197.5 unit=V
